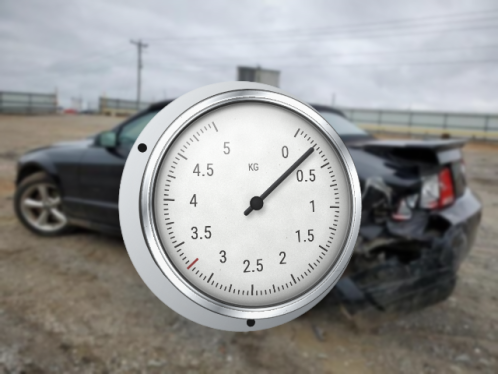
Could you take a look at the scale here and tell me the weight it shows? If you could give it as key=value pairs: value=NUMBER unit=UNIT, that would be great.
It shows value=0.25 unit=kg
